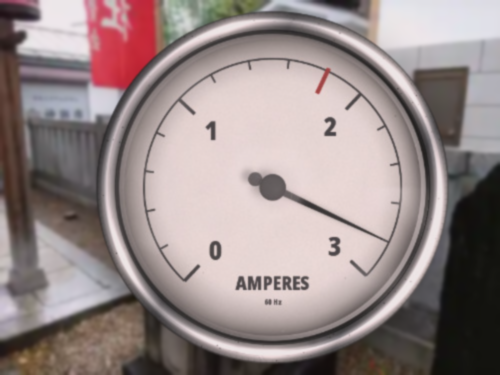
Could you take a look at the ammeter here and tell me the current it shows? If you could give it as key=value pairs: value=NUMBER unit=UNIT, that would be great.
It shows value=2.8 unit=A
